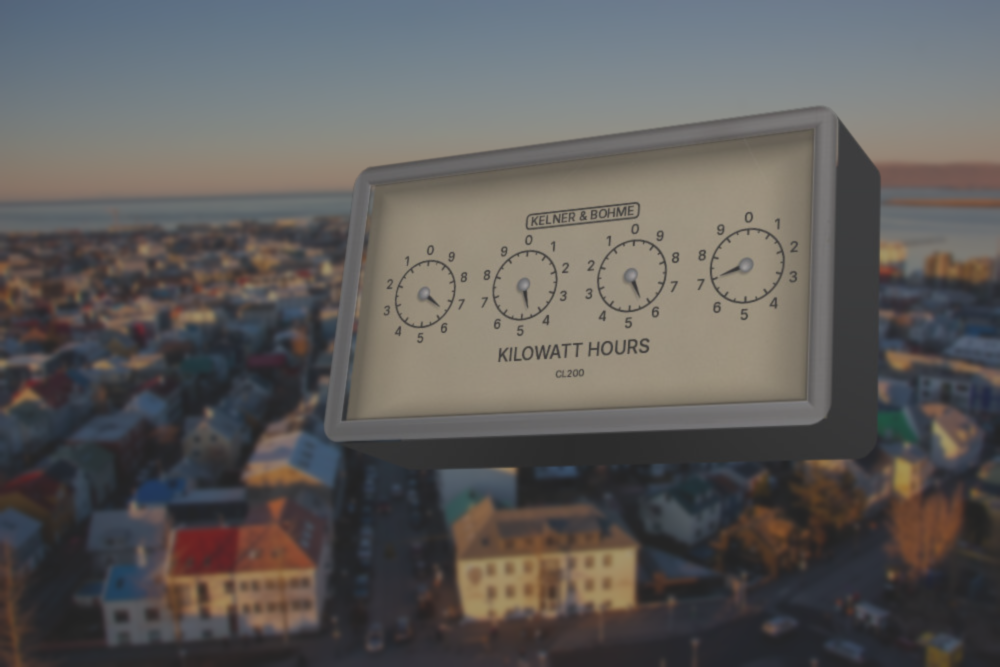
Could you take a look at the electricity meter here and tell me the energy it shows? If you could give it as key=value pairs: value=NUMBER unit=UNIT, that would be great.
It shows value=6457 unit=kWh
